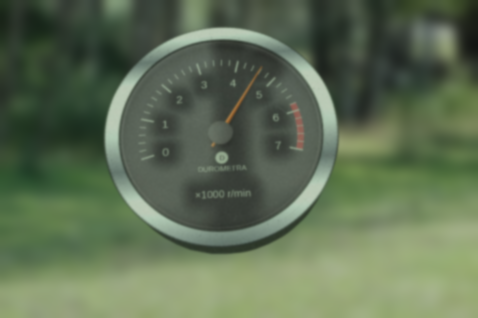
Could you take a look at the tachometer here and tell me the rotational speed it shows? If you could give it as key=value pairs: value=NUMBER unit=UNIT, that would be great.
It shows value=4600 unit=rpm
